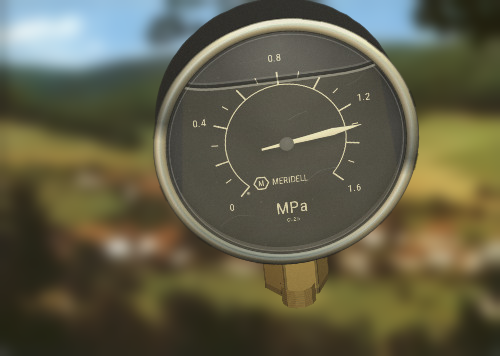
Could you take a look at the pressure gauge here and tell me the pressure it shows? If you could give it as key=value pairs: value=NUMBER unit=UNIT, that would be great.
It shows value=1.3 unit=MPa
